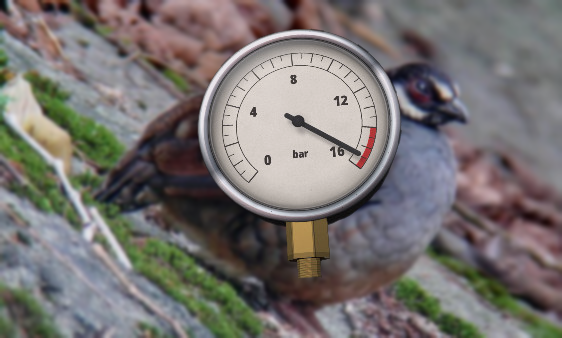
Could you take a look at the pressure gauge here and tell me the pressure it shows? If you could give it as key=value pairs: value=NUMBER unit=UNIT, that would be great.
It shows value=15.5 unit=bar
